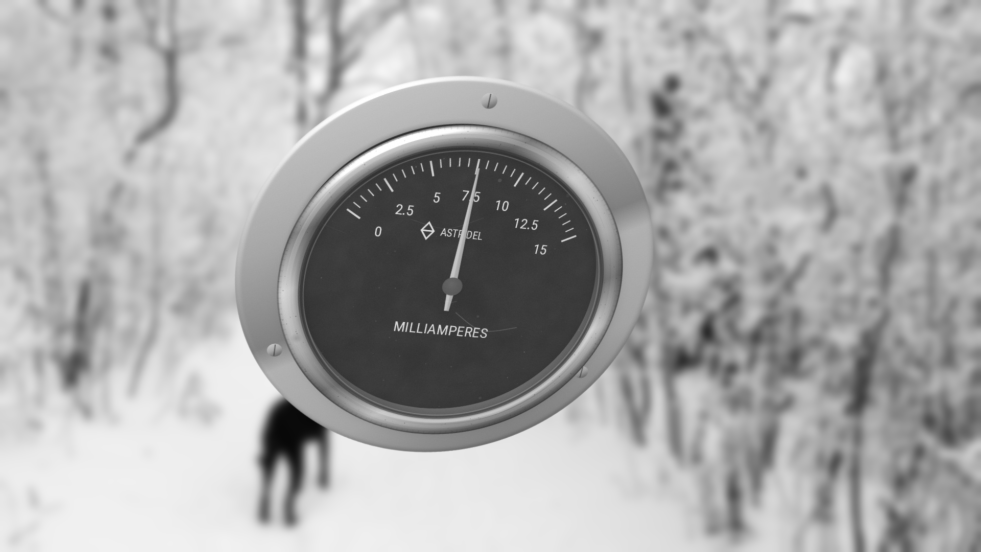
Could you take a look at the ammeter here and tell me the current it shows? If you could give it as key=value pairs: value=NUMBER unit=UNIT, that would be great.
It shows value=7.5 unit=mA
